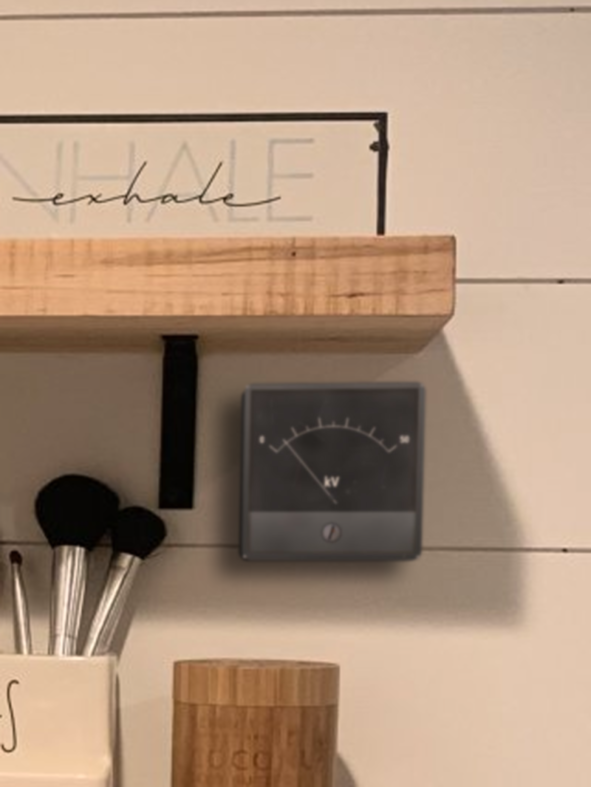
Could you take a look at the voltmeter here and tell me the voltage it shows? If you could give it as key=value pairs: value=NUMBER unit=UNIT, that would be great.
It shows value=5 unit=kV
